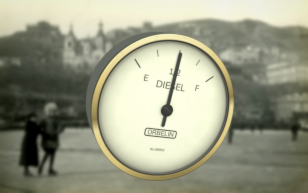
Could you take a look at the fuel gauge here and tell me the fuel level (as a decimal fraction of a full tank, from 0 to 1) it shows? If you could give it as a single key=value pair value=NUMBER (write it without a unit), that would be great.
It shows value=0.5
